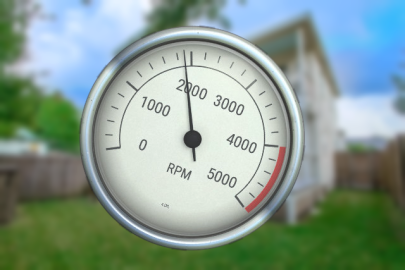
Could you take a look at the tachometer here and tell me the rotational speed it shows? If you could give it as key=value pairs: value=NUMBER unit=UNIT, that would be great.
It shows value=1900 unit=rpm
